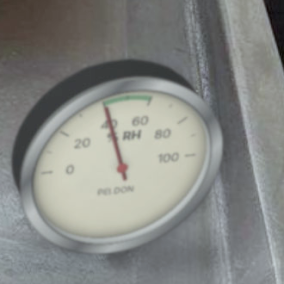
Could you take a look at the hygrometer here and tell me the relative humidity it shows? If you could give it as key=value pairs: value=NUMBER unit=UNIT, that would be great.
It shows value=40 unit=%
